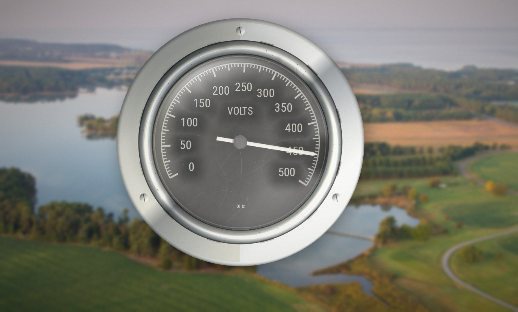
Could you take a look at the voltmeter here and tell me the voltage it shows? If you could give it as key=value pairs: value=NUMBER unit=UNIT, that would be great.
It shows value=450 unit=V
